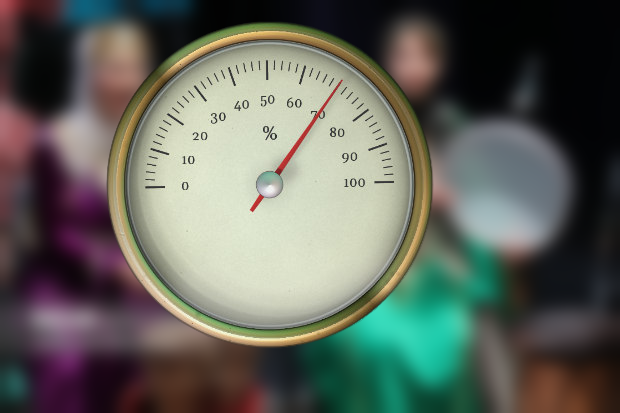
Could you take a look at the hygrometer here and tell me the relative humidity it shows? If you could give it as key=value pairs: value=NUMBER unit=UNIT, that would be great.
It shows value=70 unit=%
